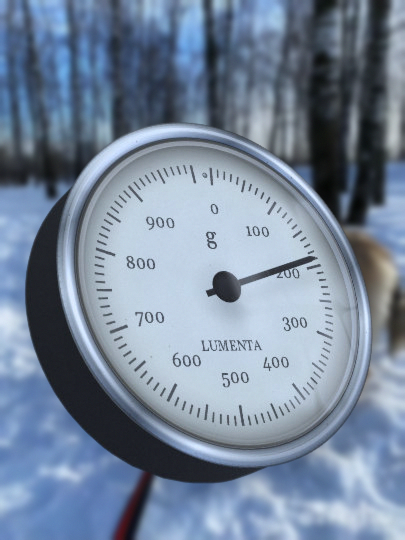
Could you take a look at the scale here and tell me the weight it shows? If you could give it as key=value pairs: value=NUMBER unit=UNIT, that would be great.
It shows value=190 unit=g
